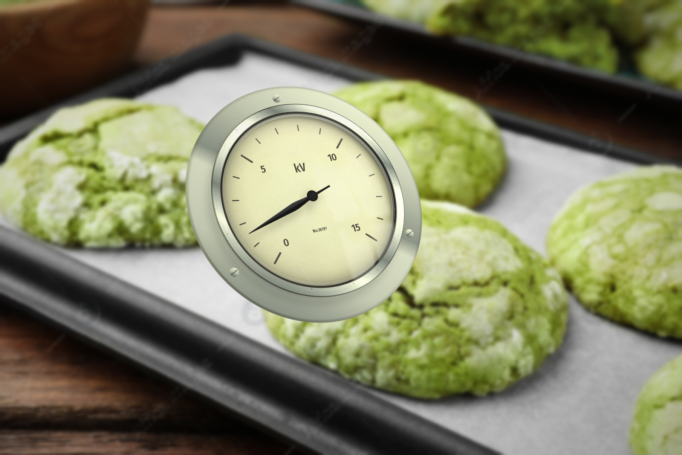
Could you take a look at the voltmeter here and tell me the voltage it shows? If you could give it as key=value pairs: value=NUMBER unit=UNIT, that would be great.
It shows value=1.5 unit=kV
